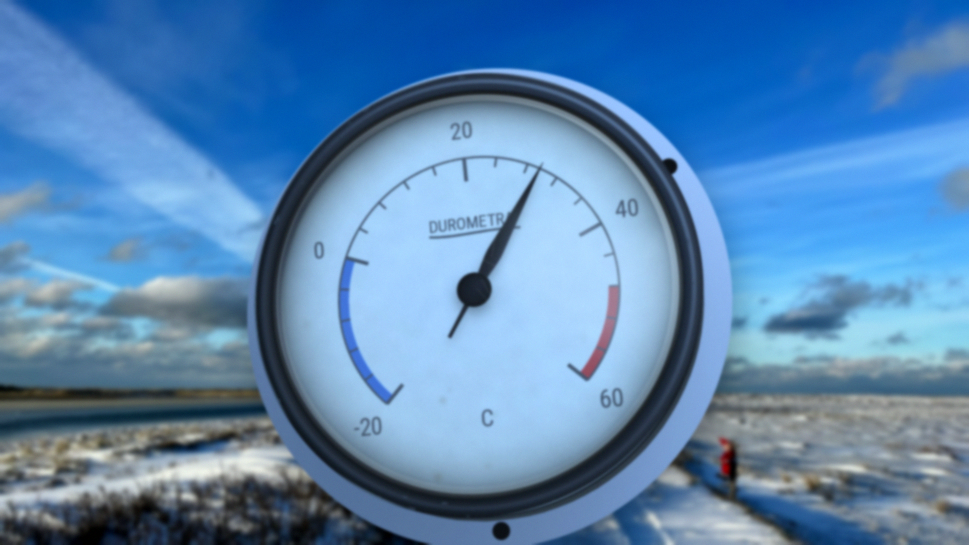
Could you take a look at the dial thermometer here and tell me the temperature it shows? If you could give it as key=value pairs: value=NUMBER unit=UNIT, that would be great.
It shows value=30 unit=°C
